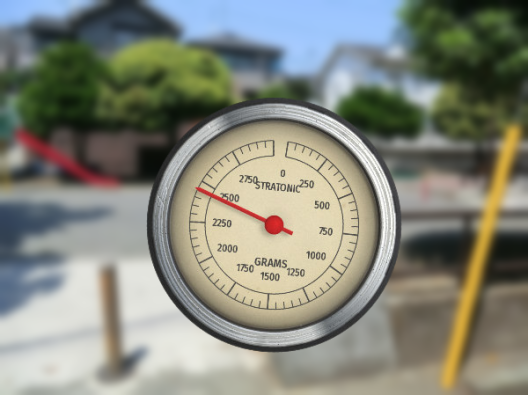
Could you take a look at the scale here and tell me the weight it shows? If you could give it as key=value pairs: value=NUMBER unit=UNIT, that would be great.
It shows value=2450 unit=g
